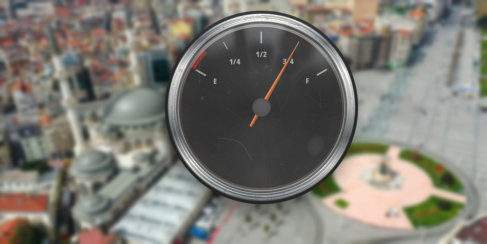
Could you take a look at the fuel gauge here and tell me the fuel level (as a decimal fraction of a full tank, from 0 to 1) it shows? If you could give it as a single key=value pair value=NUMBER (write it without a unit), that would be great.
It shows value=0.75
